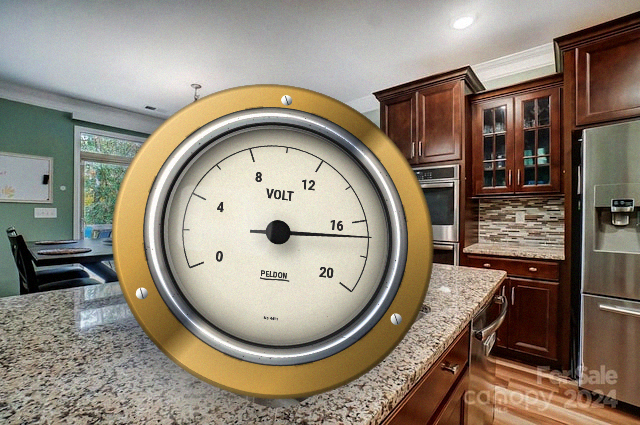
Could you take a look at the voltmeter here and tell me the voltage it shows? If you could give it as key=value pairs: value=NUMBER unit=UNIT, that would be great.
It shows value=17 unit=V
